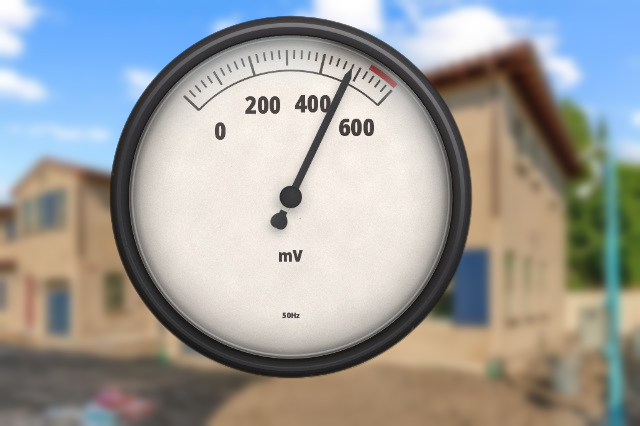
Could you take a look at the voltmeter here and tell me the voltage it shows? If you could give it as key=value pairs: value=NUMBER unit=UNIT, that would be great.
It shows value=480 unit=mV
